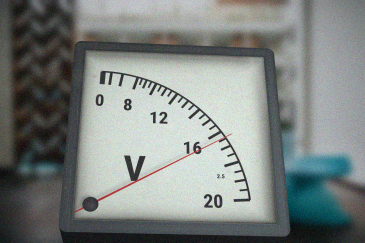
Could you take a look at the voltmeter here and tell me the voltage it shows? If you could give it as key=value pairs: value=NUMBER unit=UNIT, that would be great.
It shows value=16.5 unit=V
